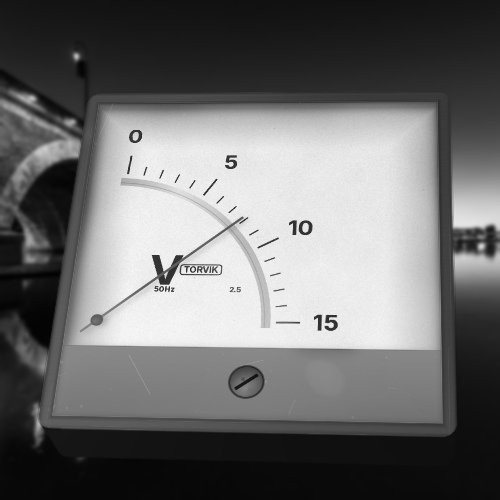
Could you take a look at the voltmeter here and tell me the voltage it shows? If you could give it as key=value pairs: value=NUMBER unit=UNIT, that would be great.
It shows value=8 unit=V
